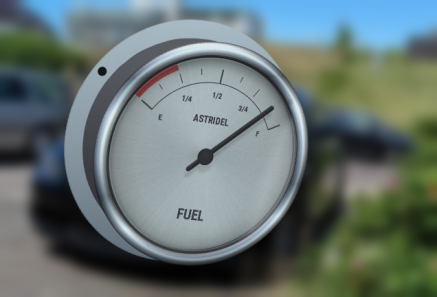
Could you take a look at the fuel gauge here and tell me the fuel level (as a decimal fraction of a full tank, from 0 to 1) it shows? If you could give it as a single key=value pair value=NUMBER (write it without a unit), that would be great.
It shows value=0.875
